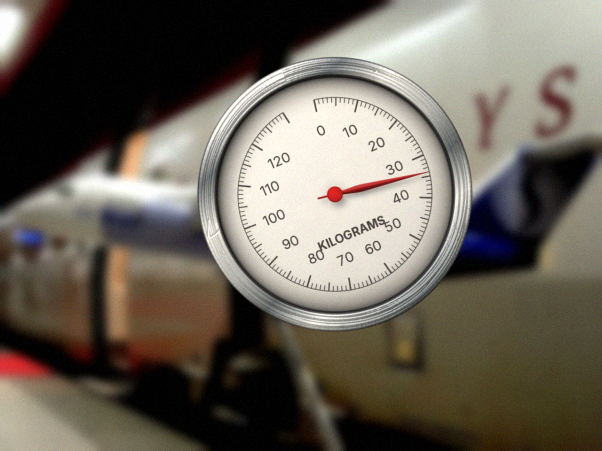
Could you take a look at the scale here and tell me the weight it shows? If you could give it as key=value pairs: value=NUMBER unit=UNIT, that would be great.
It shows value=34 unit=kg
